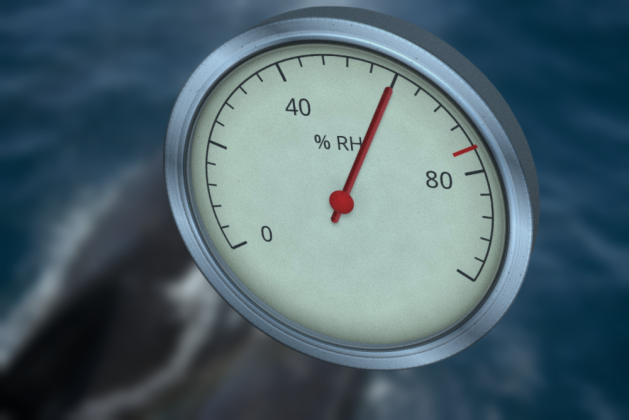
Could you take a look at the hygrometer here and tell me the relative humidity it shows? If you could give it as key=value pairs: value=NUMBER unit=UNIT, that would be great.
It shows value=60 unit=%
